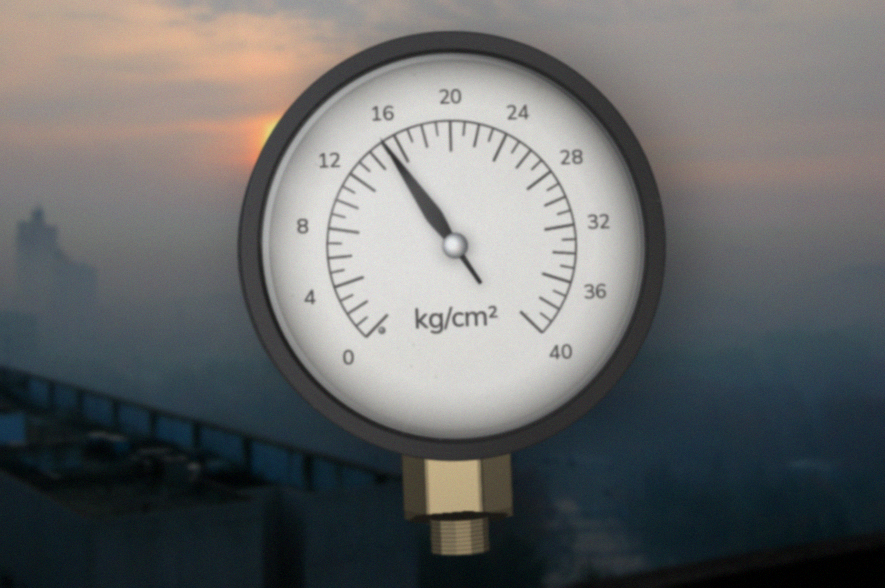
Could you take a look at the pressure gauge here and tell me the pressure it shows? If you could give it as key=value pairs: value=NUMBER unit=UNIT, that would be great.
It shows value=15 unit=kg/cm²
